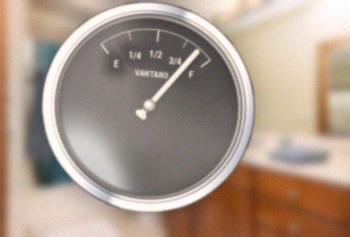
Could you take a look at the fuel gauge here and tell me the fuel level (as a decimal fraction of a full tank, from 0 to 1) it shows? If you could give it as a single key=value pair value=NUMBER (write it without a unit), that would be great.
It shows value=0.875
